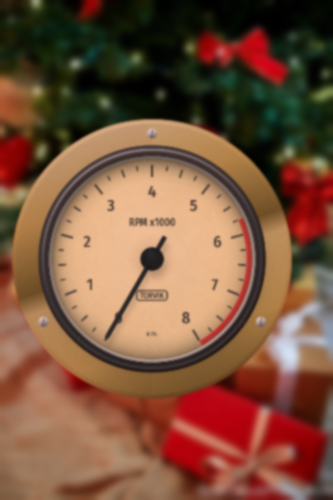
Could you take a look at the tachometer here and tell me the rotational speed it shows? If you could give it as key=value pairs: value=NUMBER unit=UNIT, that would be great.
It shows value=0 unit=rpm
